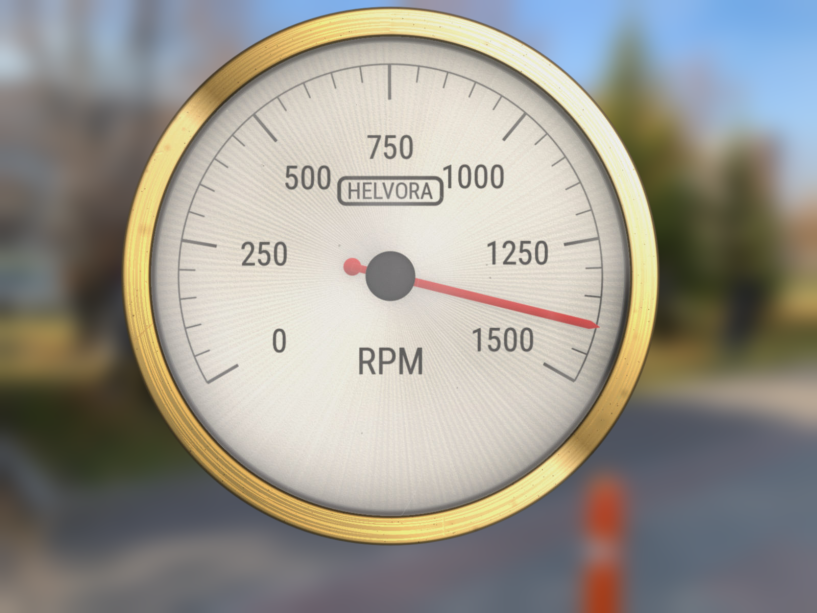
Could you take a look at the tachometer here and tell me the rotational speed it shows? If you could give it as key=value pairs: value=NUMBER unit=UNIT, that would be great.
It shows value=1400 unit=rpm
